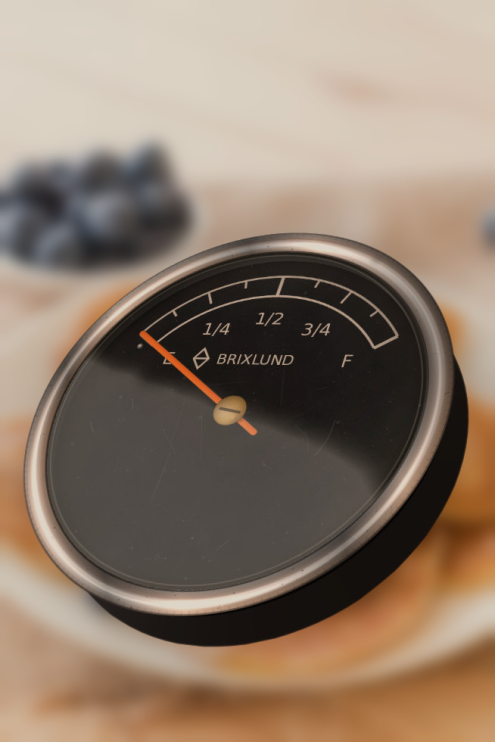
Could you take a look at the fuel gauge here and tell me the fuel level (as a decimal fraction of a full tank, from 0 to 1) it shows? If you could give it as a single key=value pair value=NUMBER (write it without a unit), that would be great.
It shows value=0
